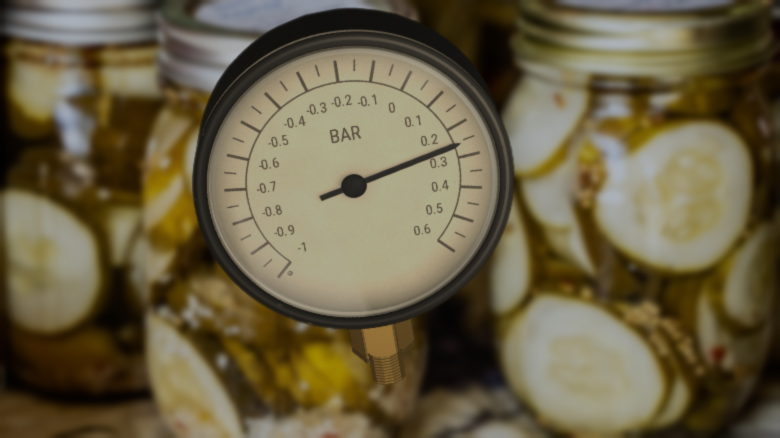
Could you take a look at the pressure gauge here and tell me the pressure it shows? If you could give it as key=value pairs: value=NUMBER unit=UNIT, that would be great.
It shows value=0.25 unit=bar
